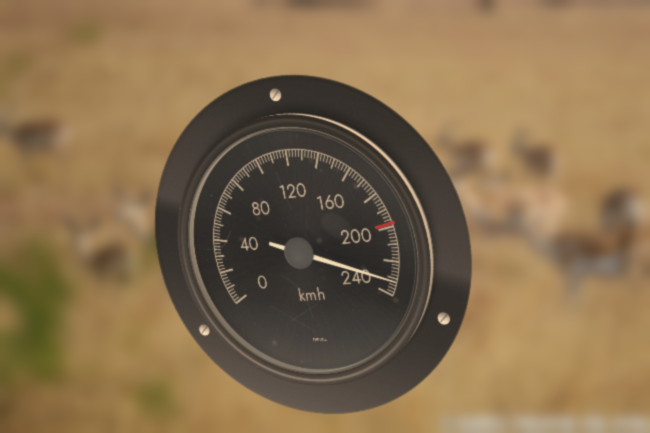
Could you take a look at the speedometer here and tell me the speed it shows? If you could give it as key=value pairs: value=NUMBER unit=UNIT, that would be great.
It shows value=230 unit=km/h
